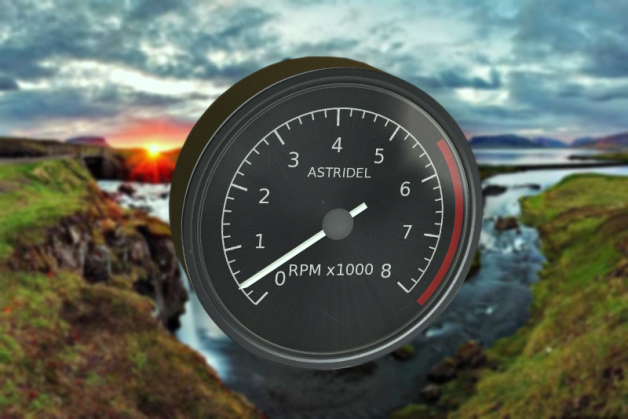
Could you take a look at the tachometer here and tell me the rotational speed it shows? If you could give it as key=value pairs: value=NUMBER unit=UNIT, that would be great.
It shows value=400 unit=rpm
